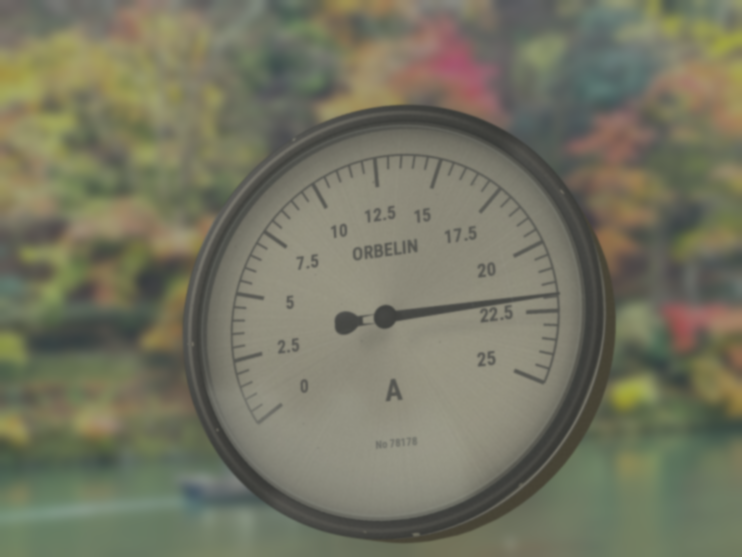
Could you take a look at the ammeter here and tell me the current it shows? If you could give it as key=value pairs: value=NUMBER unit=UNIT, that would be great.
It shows value=22 unit=A
